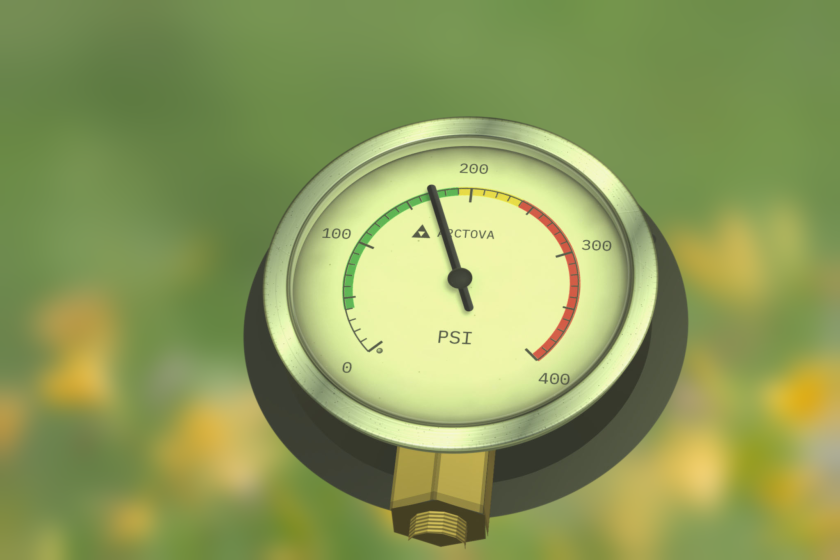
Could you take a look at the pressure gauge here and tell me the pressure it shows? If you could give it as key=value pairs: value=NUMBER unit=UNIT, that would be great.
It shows value=170 unit=psi
